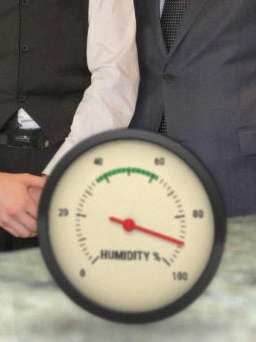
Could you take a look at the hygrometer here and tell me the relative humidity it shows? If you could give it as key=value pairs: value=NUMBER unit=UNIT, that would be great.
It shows value=90 unit=%
